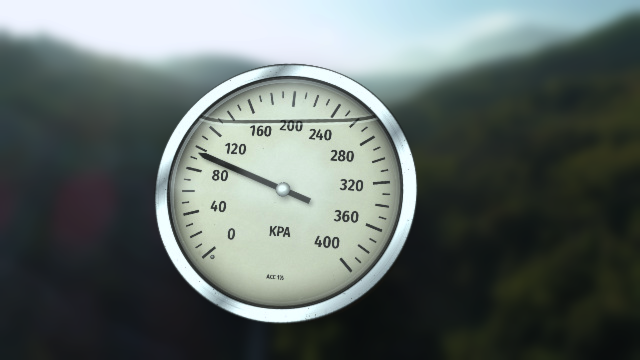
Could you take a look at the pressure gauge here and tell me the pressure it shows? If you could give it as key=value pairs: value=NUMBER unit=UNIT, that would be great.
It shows value=95 unit=kPa
